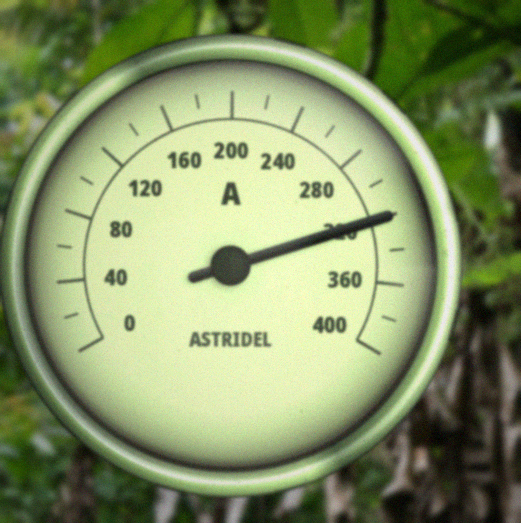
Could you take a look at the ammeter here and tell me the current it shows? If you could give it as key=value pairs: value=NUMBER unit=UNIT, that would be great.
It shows value=320 unit=A
